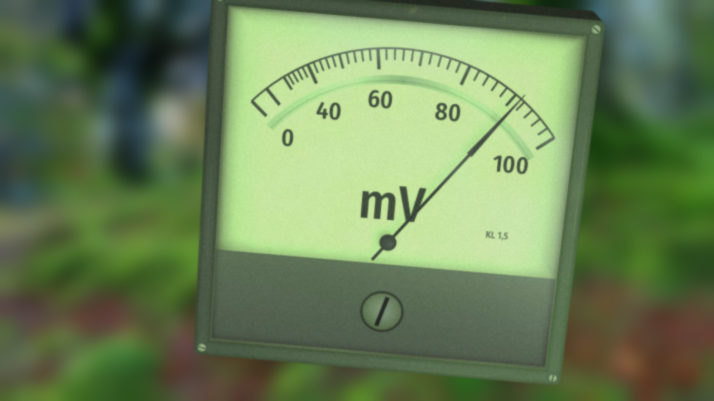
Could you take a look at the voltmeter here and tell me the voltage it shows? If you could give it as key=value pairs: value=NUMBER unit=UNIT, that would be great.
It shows value=91 unit=mV
